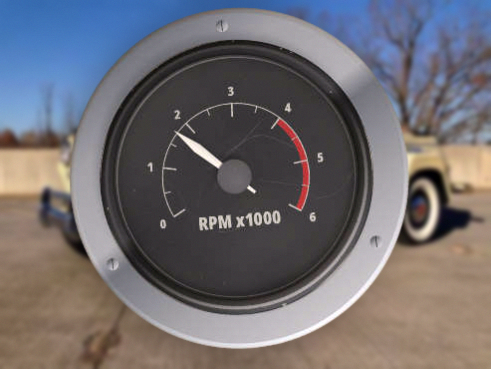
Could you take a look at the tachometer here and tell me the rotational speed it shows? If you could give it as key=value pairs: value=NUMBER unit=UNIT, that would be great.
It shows value=1750 unit=rpm
